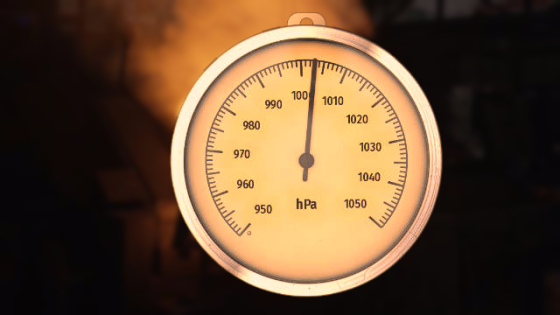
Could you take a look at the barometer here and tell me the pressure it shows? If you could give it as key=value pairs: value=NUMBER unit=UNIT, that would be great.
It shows value=1003 unit=hPa
